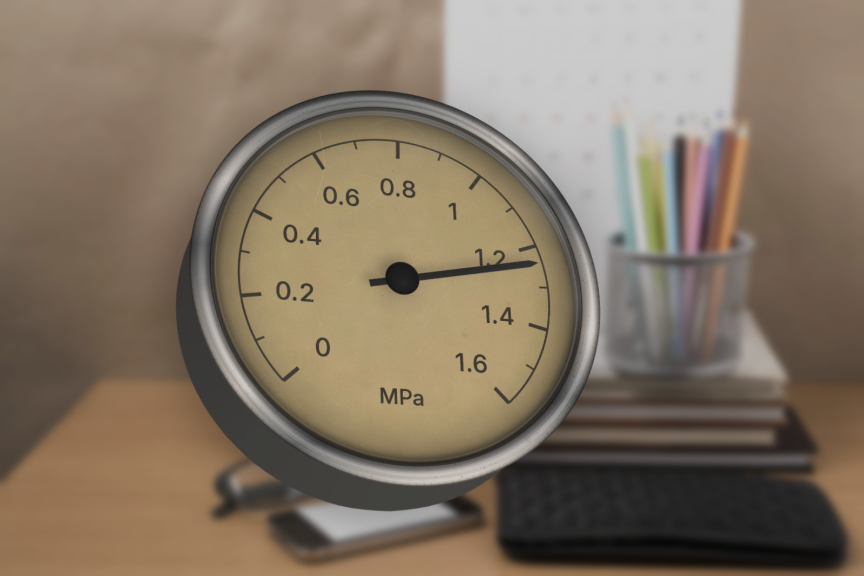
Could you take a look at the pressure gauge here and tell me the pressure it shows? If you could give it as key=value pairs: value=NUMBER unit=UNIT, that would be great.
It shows value=1.25 unit=MPa
